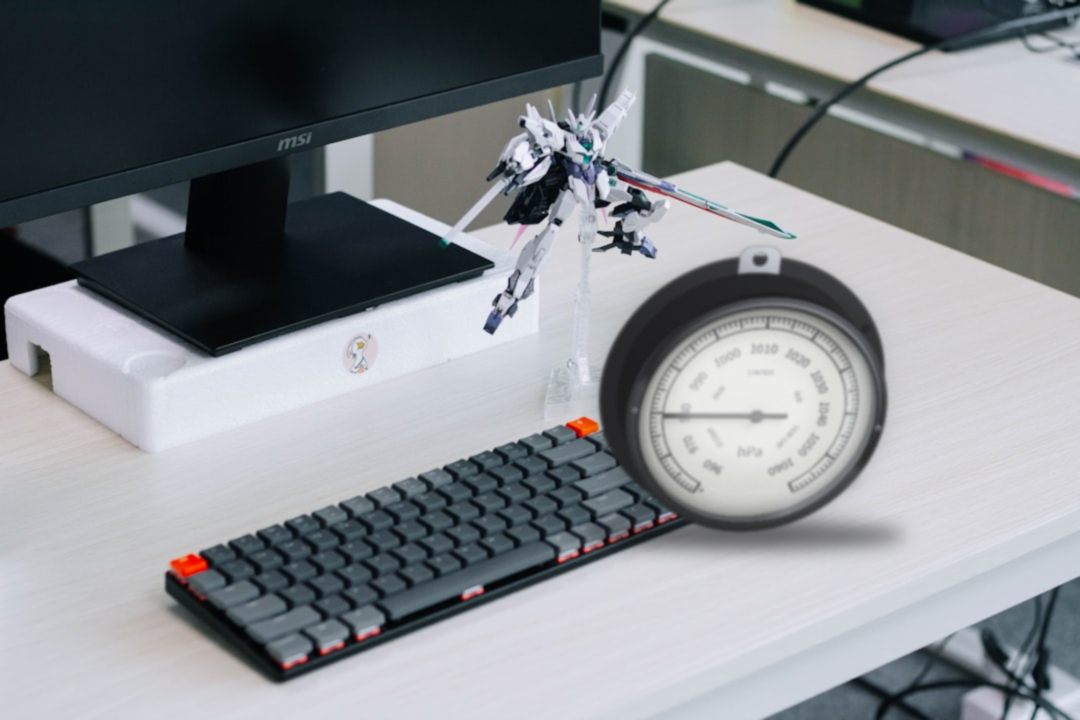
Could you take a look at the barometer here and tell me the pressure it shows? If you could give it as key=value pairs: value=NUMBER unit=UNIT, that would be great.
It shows value=980 unit=hPa
